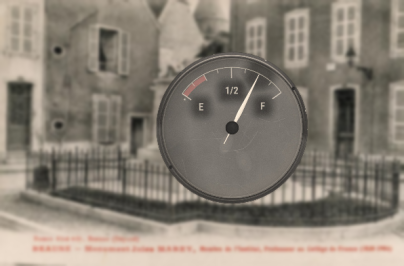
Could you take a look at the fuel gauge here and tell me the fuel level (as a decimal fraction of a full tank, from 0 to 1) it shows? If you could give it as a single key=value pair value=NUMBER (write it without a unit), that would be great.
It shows value=0.75
